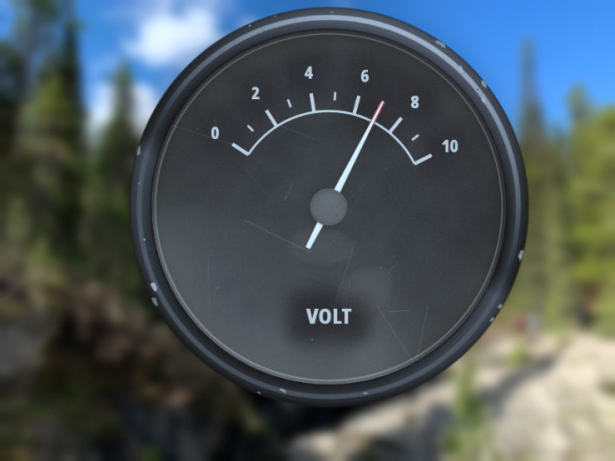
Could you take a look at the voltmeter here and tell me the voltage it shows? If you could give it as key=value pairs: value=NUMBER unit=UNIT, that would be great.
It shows value=7 unit=V
